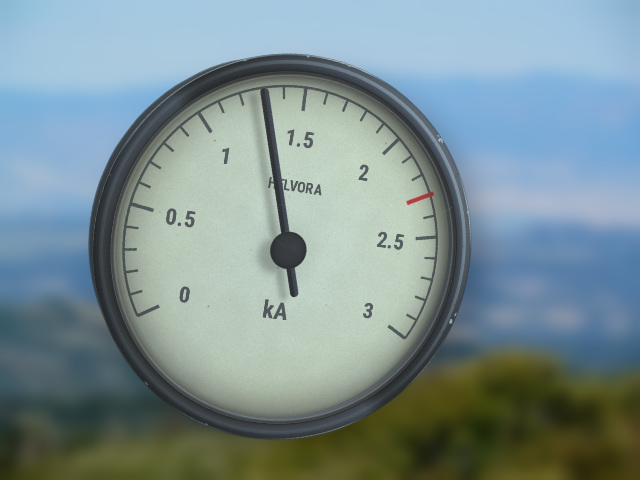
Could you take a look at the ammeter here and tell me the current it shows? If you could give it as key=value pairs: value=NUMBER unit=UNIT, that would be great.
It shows value=1.3 unit=kA
